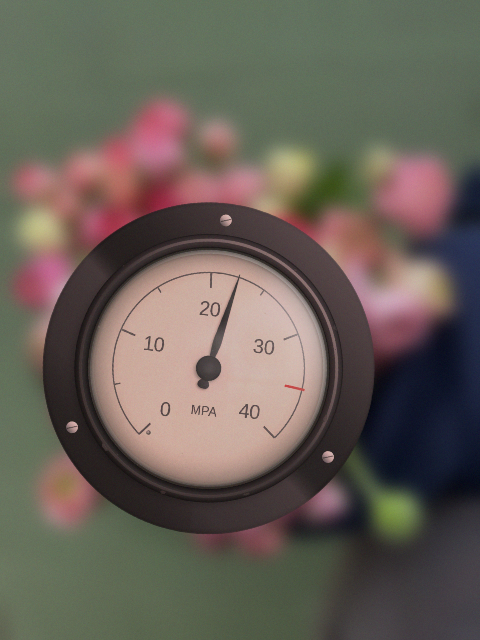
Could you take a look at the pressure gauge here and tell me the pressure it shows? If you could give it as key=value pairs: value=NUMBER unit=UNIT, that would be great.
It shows value=22.5 unit=MPa
